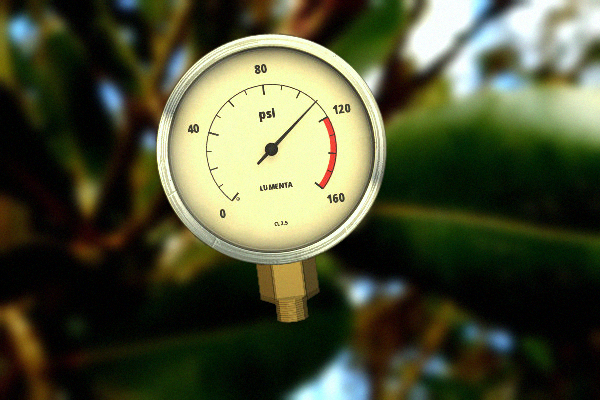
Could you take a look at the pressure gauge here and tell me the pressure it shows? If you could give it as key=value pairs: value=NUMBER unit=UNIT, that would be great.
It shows value=110 unit=psi
